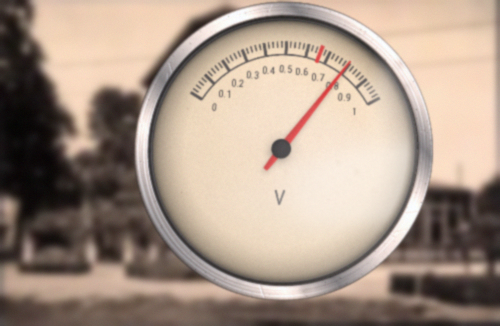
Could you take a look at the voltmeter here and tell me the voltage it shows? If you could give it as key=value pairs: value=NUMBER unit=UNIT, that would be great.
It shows value=0.8 unit=V
